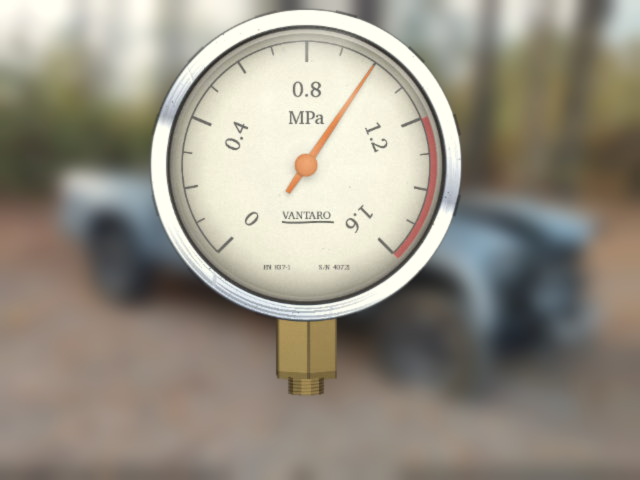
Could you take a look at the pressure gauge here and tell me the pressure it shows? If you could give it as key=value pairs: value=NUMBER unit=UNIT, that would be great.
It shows value=1 unit=MPa
